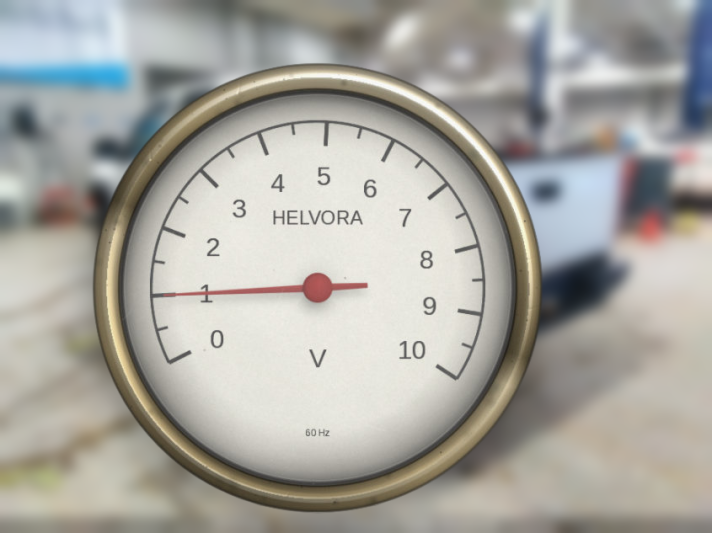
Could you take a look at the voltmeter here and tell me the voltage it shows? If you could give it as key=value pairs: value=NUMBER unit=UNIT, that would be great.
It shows value=1 unit=V
